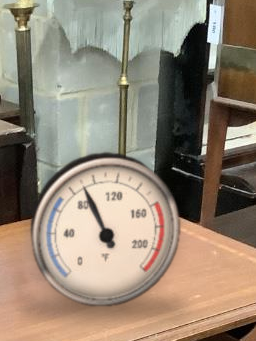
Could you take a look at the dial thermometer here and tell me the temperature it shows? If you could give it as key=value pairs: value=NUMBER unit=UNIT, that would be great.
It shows value=90 unit=°F
